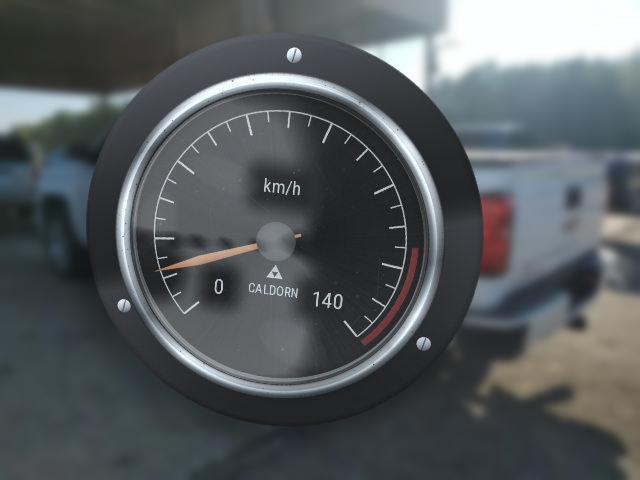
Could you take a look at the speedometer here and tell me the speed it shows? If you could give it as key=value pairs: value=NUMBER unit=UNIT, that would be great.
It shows value=12.5 unit=km/h
